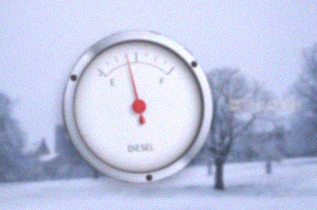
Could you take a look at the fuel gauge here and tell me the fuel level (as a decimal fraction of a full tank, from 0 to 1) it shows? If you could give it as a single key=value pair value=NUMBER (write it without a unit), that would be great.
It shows value=0.375
